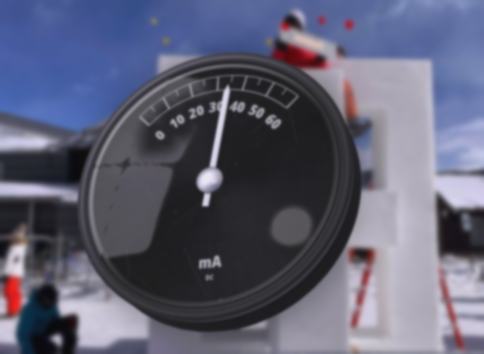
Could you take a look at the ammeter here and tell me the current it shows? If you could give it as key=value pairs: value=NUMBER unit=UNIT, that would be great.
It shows value=35 unit=mA
